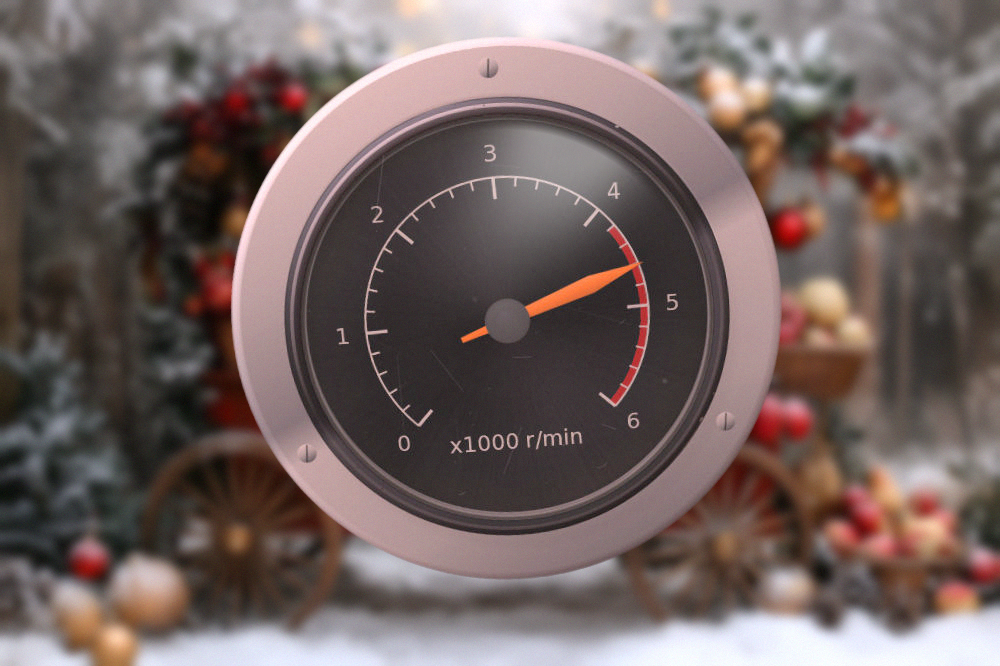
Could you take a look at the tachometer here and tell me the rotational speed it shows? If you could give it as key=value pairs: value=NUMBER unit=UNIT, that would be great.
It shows value=4600 unit=rpm
